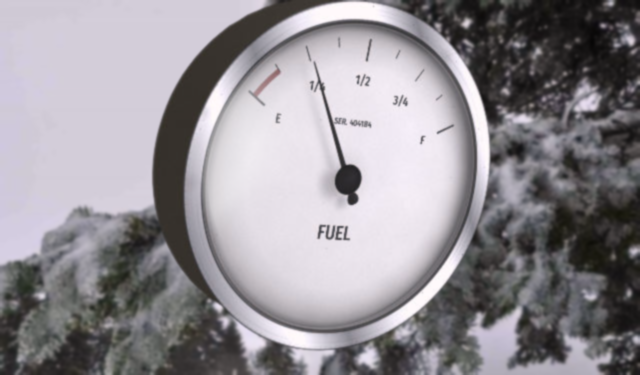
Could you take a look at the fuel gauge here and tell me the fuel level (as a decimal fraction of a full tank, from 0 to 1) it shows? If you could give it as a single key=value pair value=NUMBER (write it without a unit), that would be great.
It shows value=0.25
